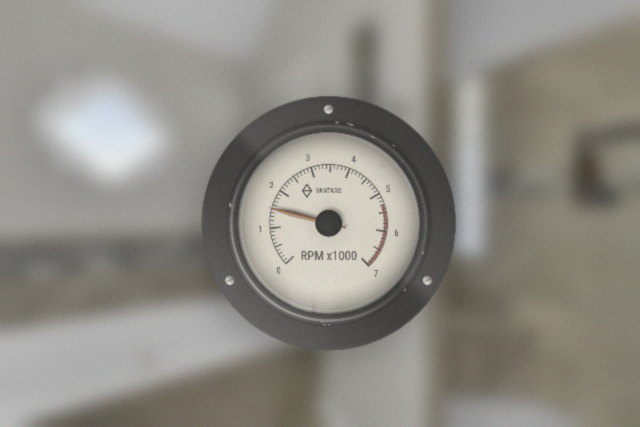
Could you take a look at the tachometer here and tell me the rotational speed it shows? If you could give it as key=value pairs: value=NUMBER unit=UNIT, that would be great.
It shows value=1500 unit=rpm
